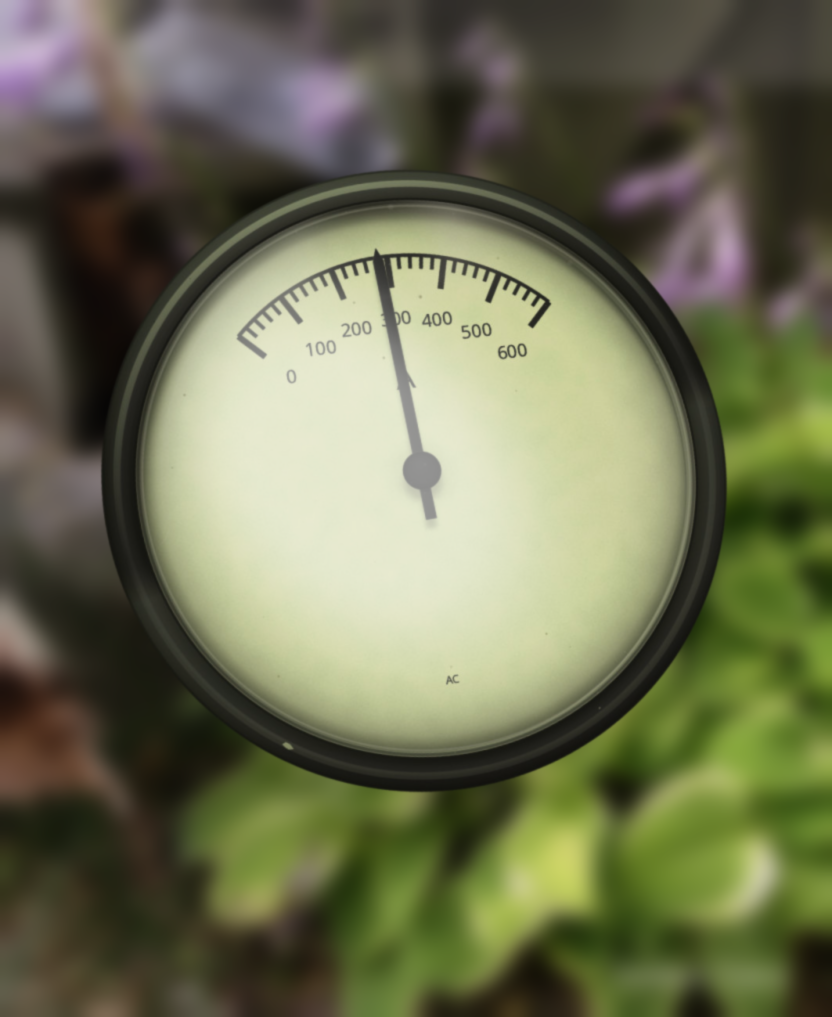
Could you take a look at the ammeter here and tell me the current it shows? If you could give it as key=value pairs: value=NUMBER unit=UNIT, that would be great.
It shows value=280 unit=A
